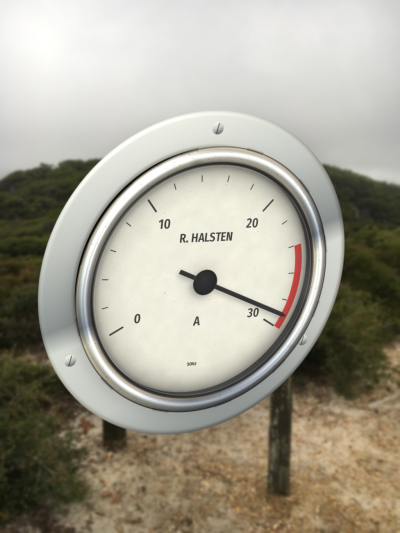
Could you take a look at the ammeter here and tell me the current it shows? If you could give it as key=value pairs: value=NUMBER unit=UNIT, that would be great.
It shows value=29 unit=A
